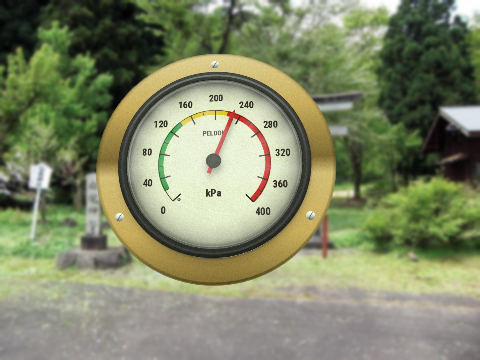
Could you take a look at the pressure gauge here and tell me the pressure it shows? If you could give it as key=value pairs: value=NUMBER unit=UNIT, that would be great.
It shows value=230 unit=kPa
